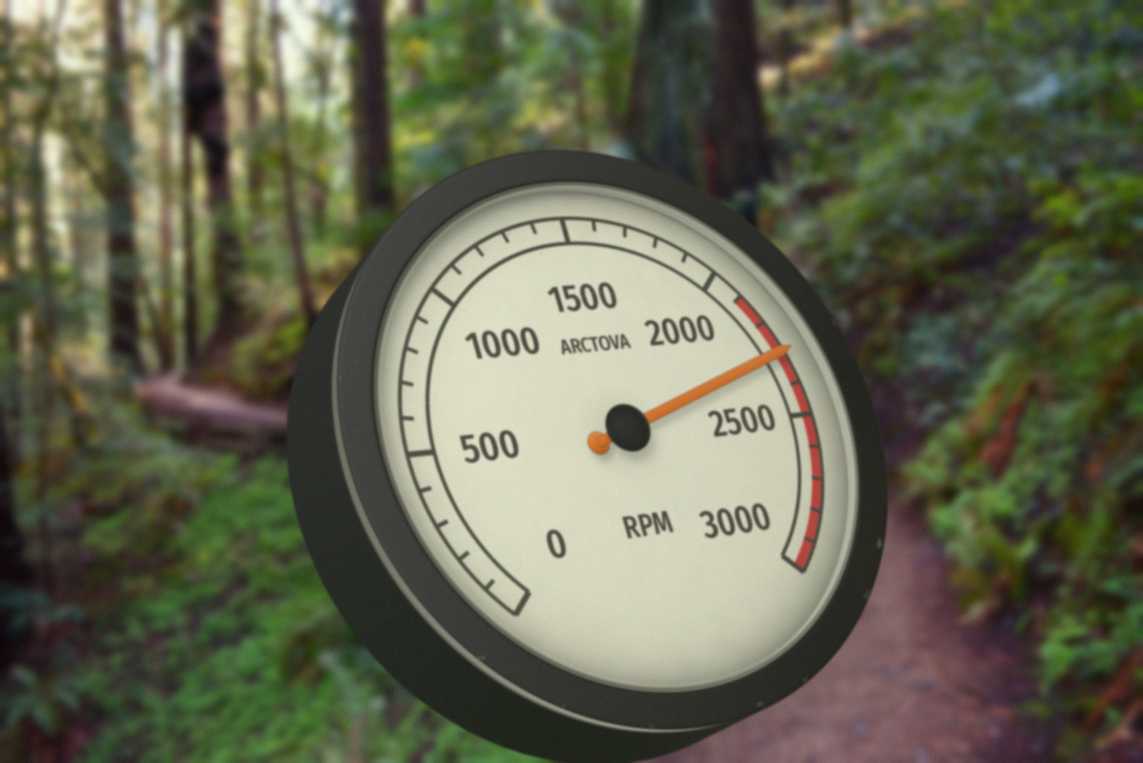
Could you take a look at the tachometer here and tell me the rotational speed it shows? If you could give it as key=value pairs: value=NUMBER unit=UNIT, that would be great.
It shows value=2300 unit=rpm
